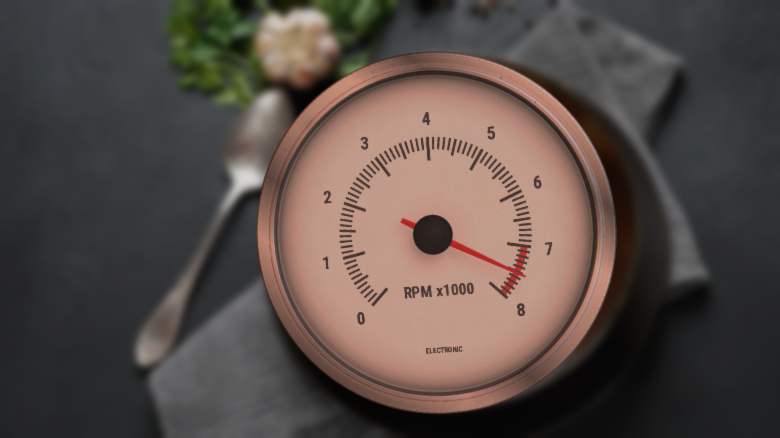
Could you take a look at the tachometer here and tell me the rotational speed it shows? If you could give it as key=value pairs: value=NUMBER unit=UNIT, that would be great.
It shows value=7500 unit=rpm
